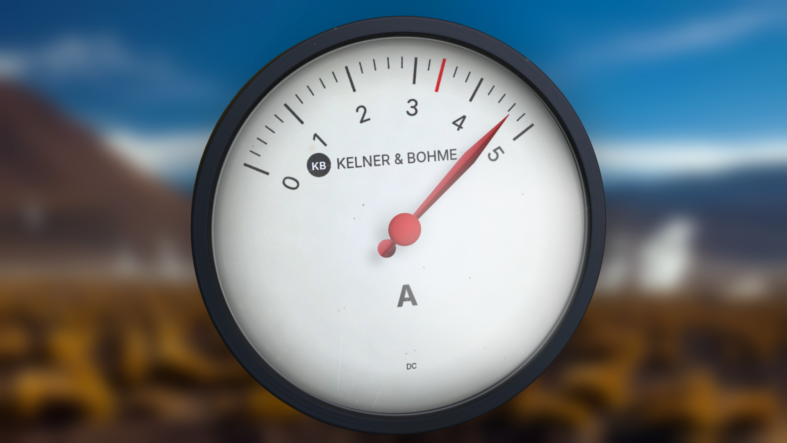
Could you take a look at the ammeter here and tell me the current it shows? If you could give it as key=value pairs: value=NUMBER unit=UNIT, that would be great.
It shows value=4.6 unit=A
